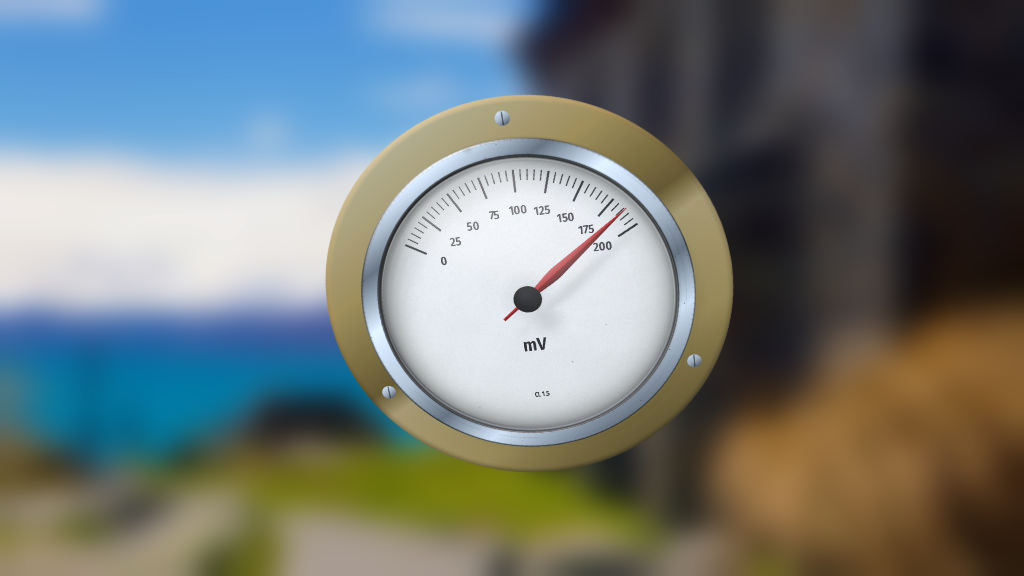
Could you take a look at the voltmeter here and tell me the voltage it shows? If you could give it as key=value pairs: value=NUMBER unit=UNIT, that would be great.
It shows value=185 unit=mV
